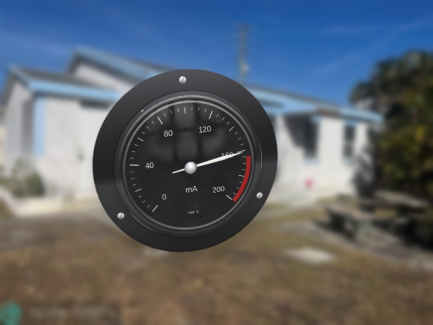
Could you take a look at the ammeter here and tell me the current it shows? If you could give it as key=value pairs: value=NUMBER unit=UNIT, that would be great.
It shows value=160 unit=mA
